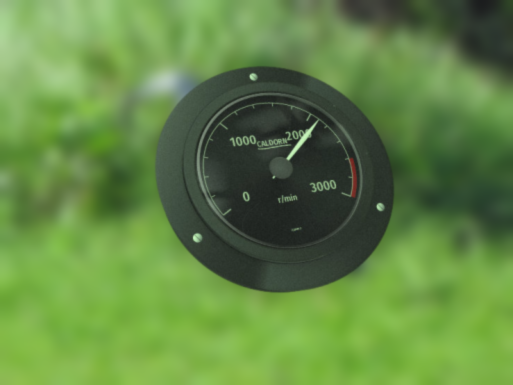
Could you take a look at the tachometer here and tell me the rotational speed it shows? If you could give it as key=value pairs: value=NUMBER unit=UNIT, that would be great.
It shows value=2100 unit=rpm
